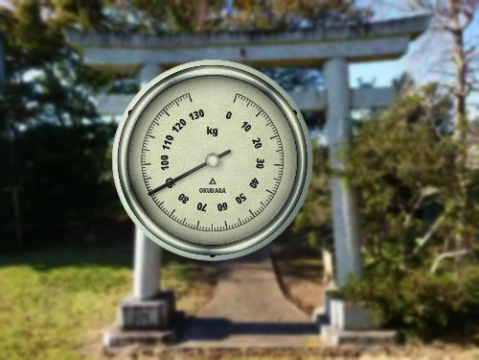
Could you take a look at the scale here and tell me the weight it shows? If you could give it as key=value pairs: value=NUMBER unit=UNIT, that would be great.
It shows value=90 unit=kg
